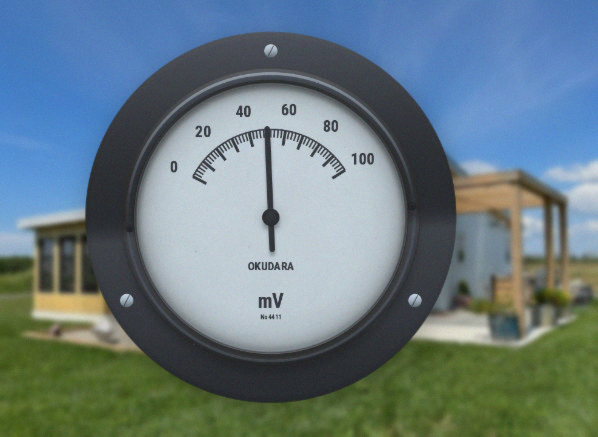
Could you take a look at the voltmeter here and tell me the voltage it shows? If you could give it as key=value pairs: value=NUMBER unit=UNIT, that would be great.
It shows value=50 unit=mV
